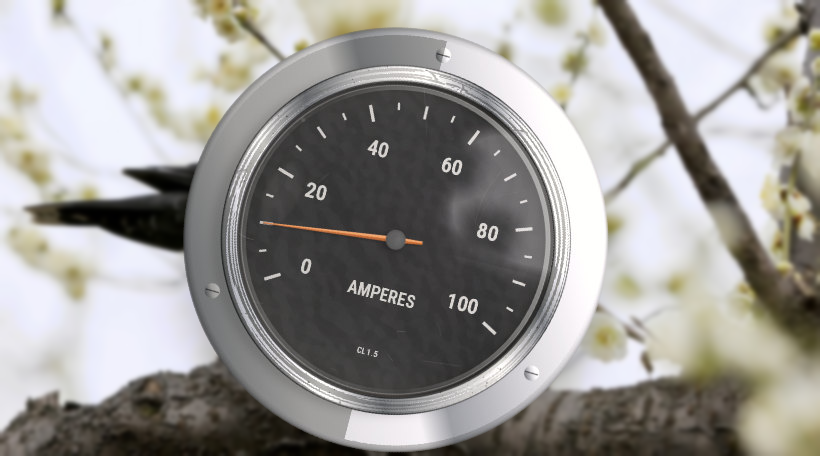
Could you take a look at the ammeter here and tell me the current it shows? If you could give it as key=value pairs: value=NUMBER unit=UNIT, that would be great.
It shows value=10 unit=A
